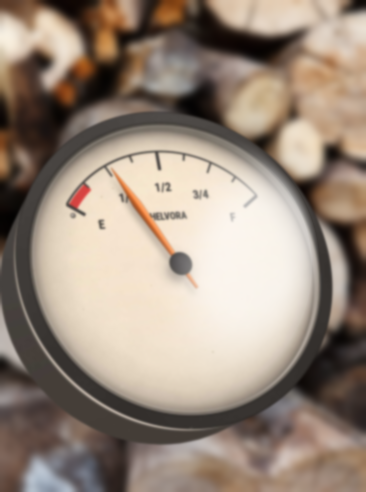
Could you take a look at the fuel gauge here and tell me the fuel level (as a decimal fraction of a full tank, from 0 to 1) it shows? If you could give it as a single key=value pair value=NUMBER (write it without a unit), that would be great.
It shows value=0.25
